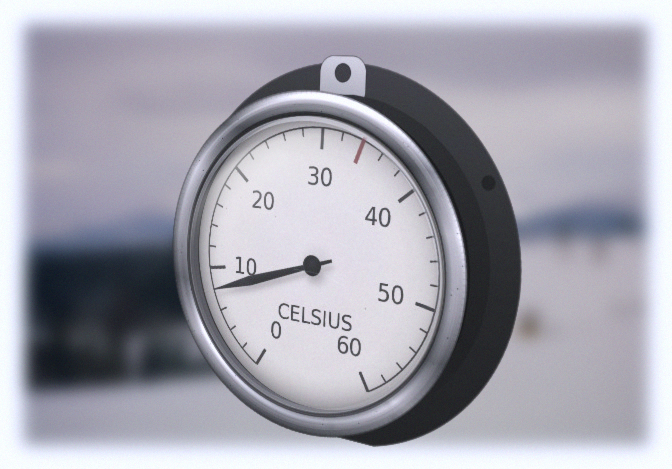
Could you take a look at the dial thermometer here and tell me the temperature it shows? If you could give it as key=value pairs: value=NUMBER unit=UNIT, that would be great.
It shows value=8 unit=°C
